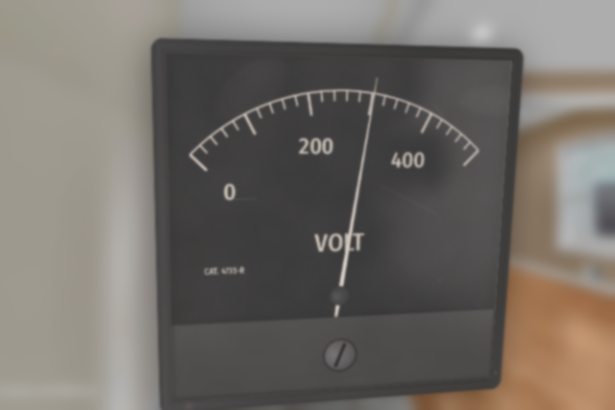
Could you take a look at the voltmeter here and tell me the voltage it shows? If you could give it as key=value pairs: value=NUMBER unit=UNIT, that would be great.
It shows value=300 unit=V
